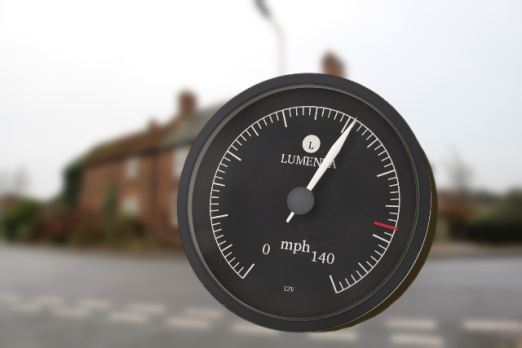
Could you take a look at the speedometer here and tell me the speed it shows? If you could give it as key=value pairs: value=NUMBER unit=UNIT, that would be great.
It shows value=82 unit=mph
